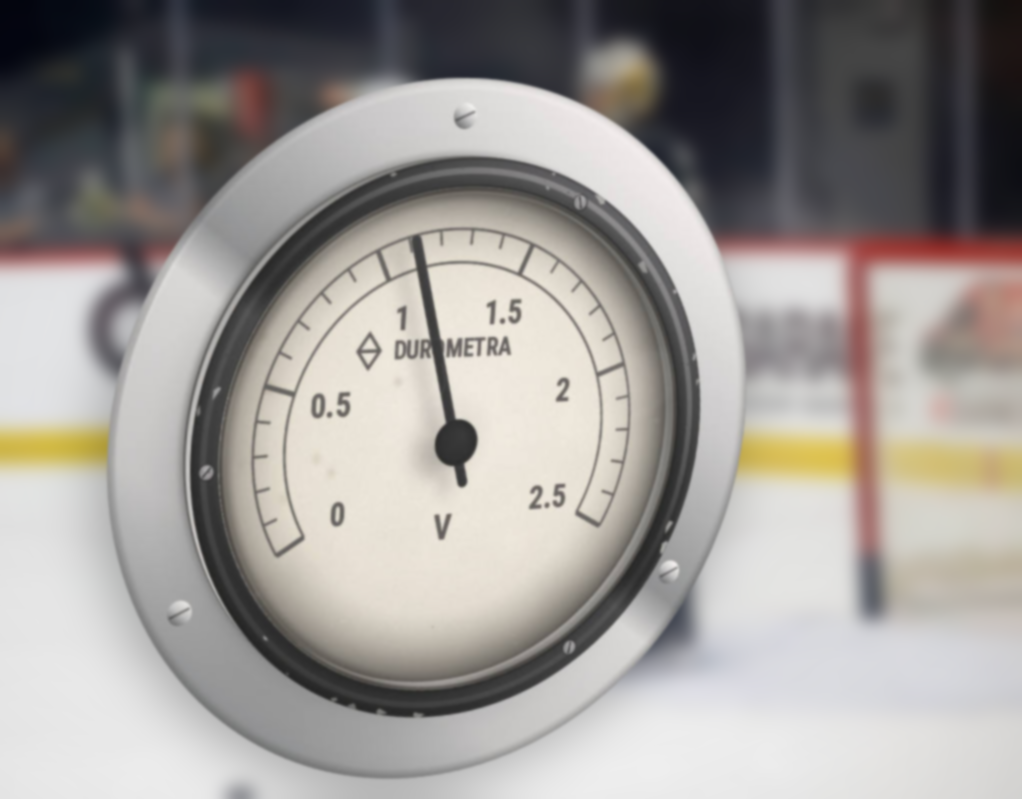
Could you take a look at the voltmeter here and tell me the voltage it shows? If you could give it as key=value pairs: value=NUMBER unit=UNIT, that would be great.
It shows value=1.1 unit=V
